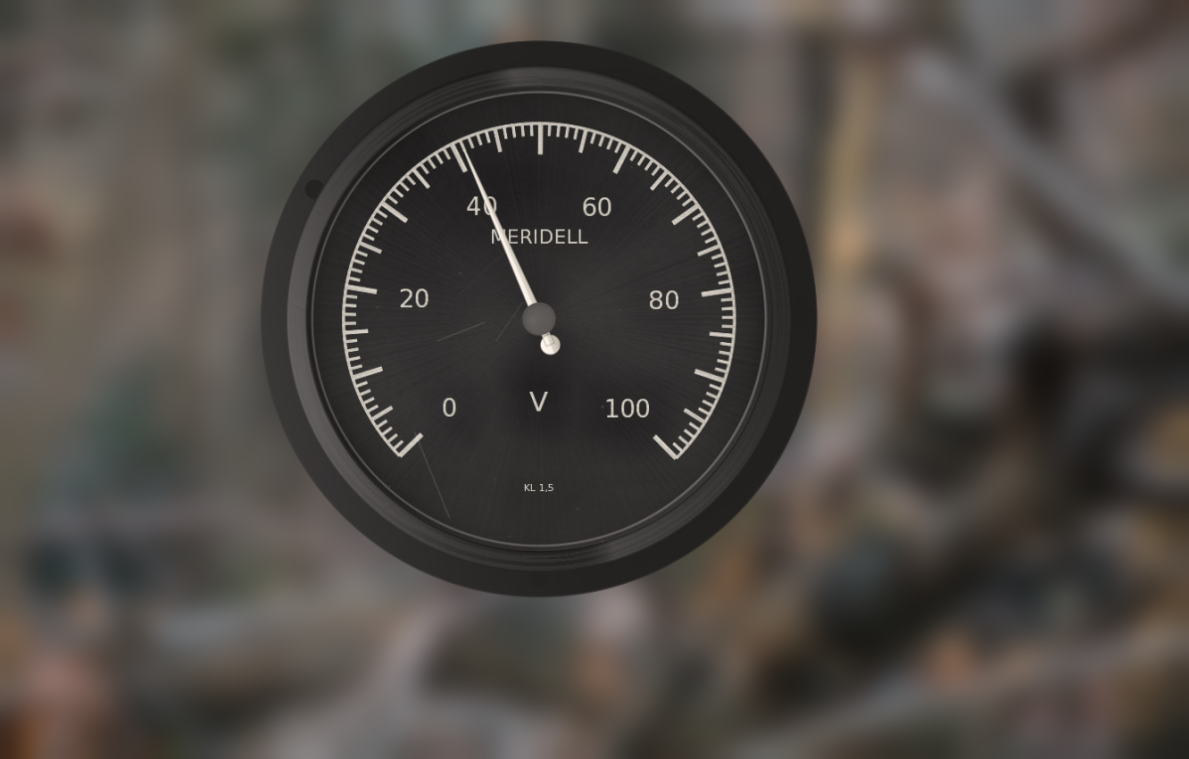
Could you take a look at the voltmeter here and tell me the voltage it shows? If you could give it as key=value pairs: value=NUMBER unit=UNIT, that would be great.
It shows value=41 unit=V
